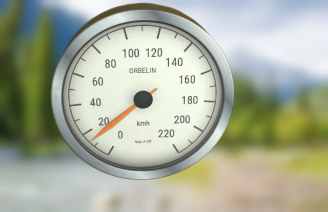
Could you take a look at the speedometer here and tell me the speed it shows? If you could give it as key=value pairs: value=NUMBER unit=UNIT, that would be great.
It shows value=15 unit=km/h
